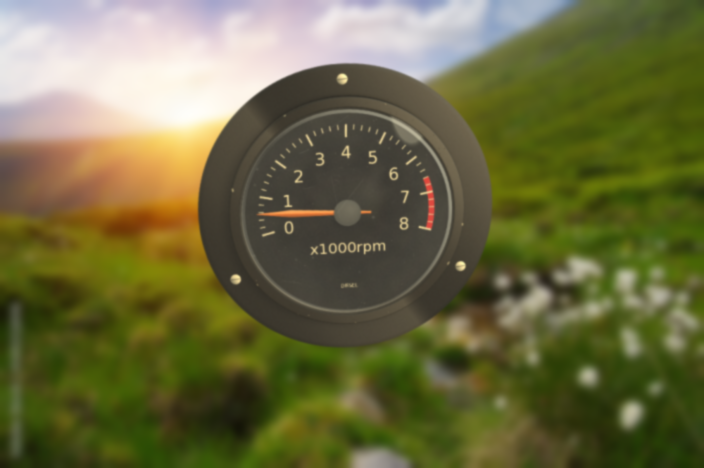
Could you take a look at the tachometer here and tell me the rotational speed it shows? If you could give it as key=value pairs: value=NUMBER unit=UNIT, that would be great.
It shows value=600 unit=rpm
